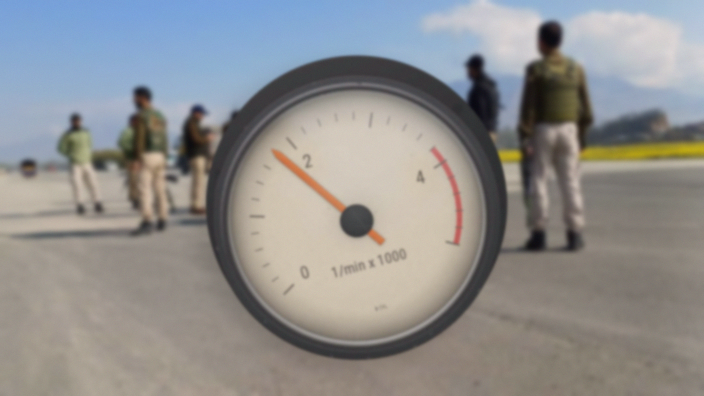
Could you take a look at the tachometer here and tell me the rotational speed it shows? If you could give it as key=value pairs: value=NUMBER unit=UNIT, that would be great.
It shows value=1800 unit=rpm
